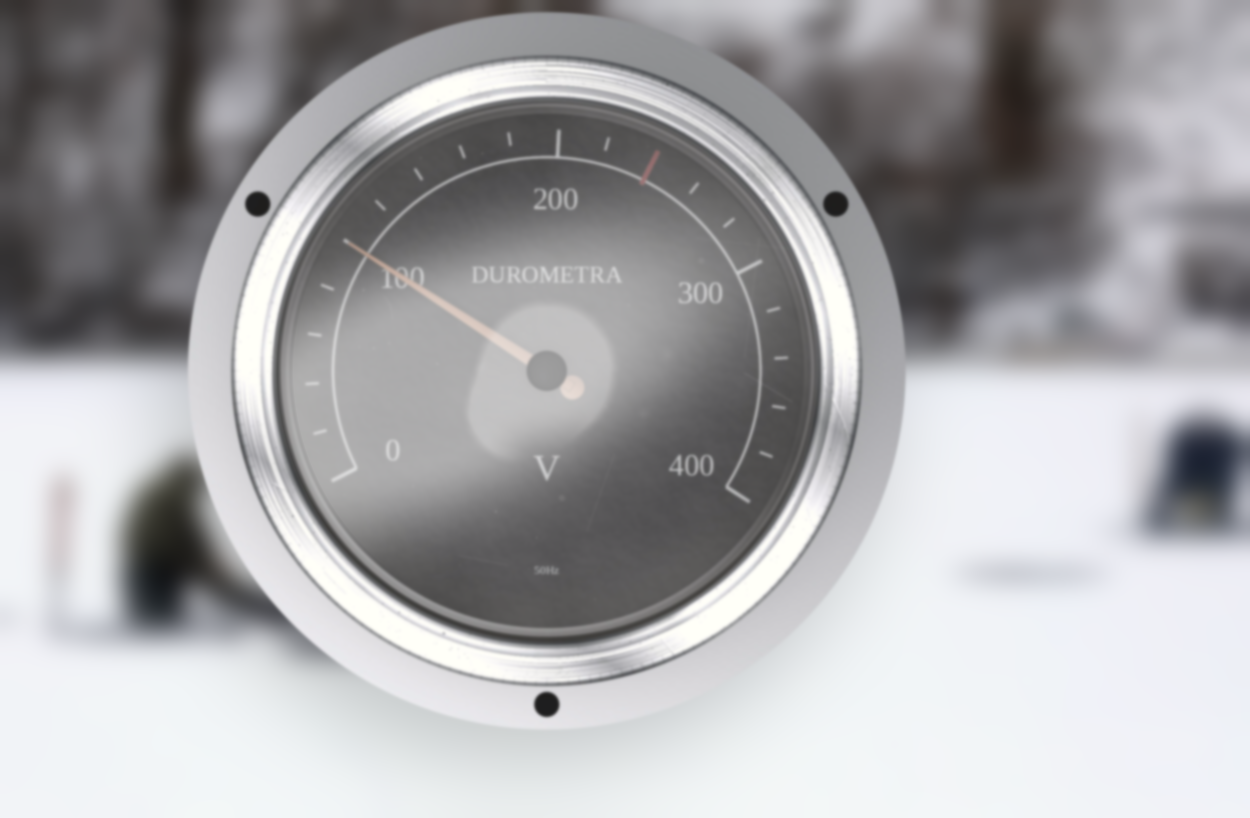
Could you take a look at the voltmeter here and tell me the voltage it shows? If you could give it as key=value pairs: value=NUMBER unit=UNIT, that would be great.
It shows value=100 unit=V
